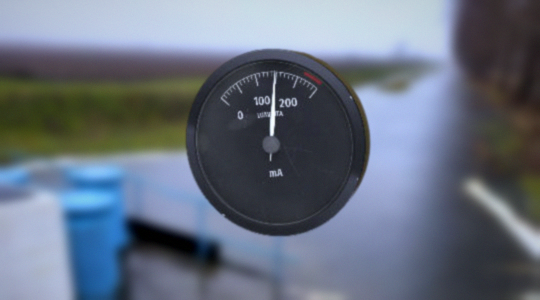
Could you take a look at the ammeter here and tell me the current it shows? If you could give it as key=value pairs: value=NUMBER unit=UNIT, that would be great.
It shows value=150 unit=mA
